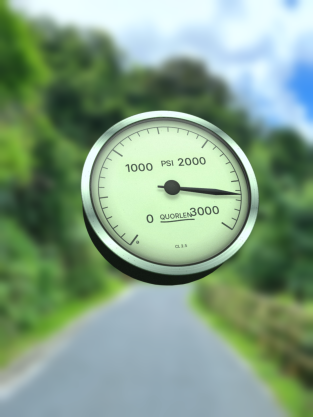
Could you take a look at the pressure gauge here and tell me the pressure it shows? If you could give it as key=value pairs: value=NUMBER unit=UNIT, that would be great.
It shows value=2650 unit=psi
